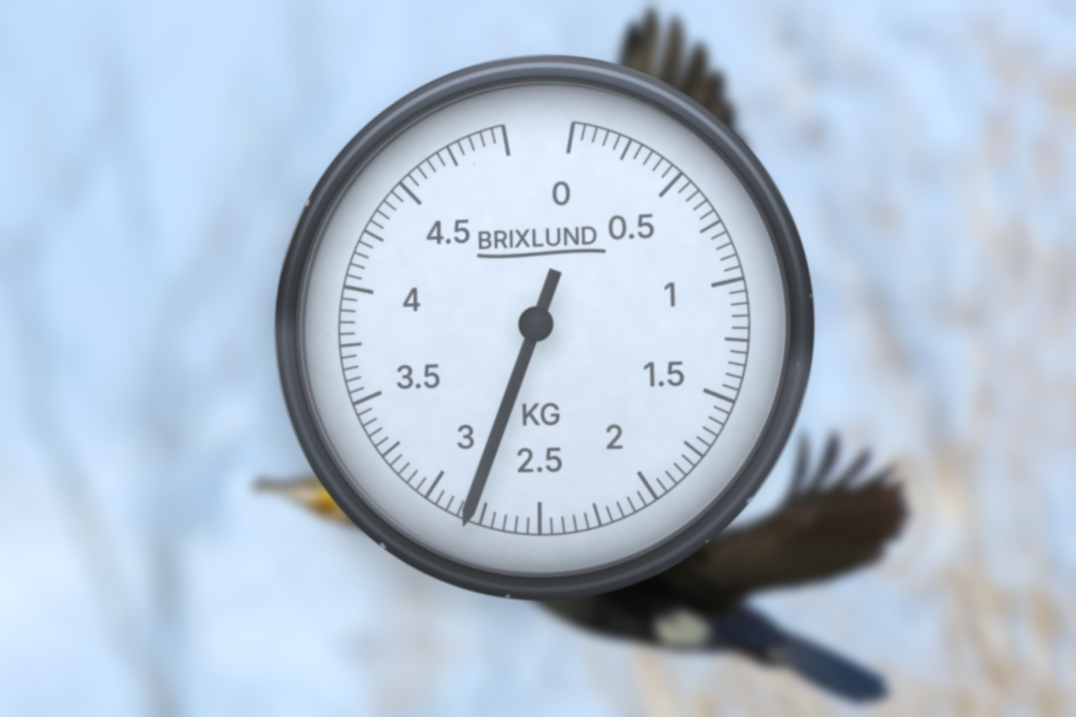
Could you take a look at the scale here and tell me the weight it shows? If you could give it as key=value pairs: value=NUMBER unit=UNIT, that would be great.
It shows value=2.8 unit=kg
